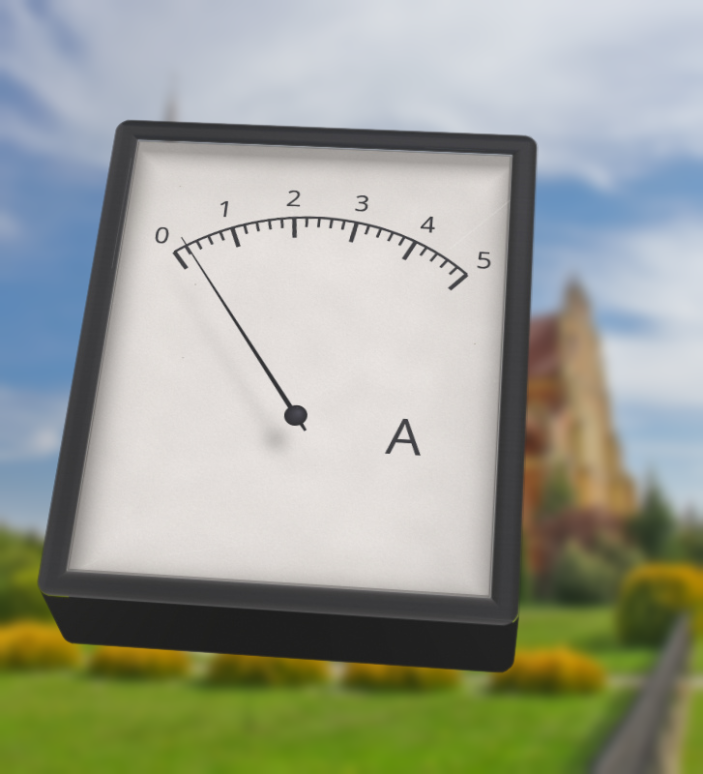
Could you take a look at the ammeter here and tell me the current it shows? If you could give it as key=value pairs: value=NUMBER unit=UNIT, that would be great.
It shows value=0.2 unit=A
